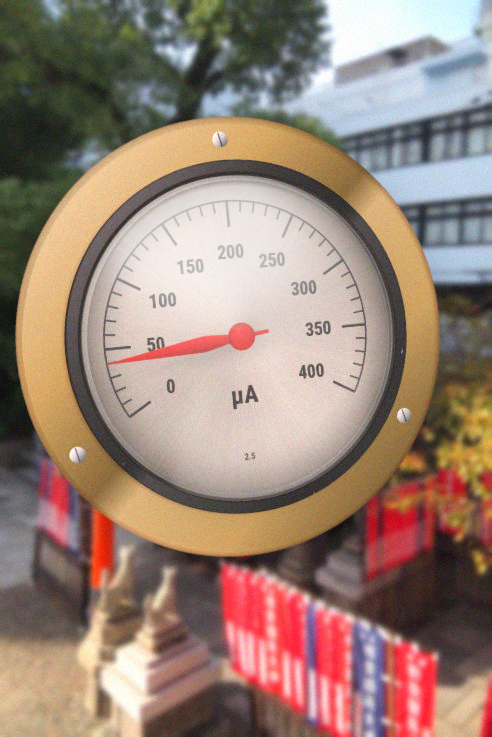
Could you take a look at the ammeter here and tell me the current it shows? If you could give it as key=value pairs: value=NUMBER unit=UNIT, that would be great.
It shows value=40 unit=µA
